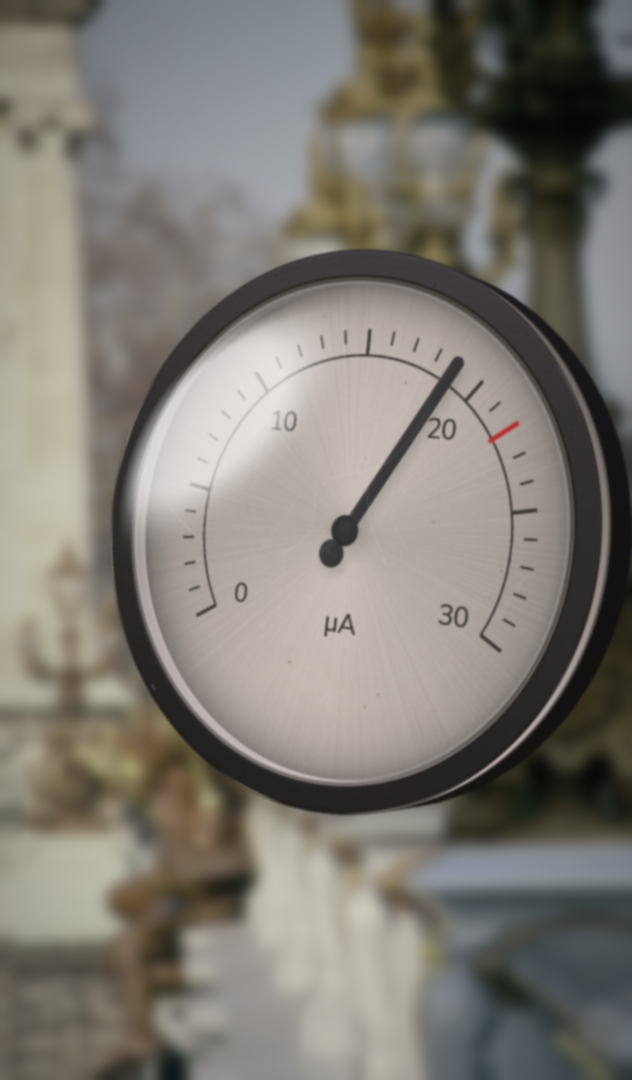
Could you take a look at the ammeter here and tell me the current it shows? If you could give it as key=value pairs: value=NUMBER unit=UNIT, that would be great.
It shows value=19 unit=µA
